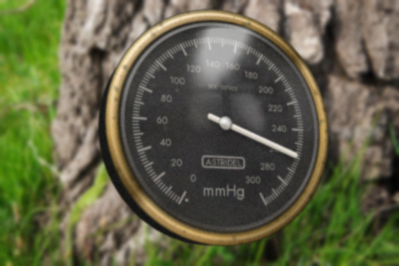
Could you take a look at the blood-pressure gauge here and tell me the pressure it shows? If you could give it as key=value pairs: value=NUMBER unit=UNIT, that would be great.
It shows value=260 unit=mmHg
